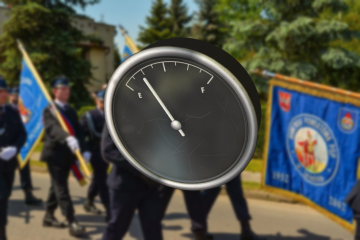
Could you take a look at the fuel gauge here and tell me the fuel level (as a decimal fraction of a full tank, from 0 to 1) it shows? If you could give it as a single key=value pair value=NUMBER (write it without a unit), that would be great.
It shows value=0.25
